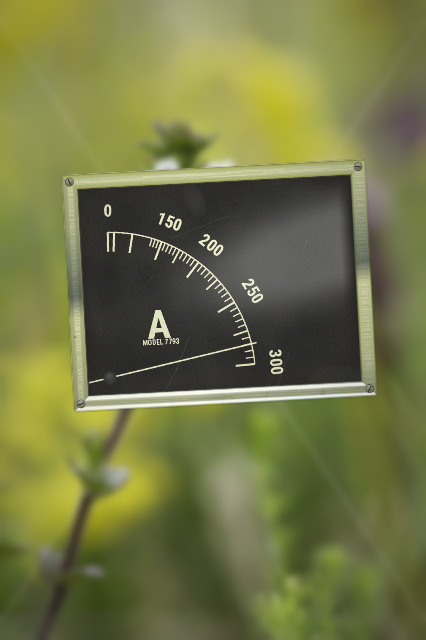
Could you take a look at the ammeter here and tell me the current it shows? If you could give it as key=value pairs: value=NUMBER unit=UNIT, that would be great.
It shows value=285 unit=A
